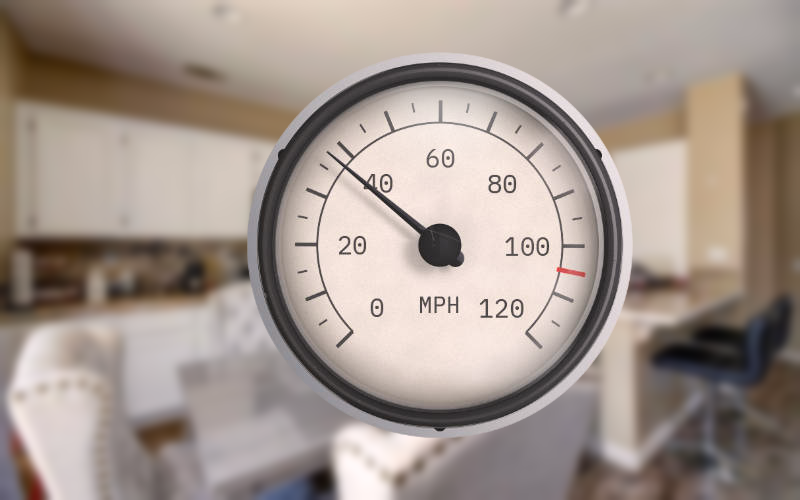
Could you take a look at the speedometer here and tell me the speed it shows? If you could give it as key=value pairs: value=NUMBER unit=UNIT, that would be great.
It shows value=37.5 unit=mph
